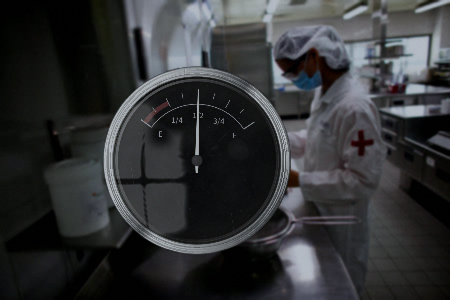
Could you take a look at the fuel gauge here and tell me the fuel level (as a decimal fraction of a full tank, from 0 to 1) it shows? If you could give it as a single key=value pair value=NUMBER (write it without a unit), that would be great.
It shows value=0.5
